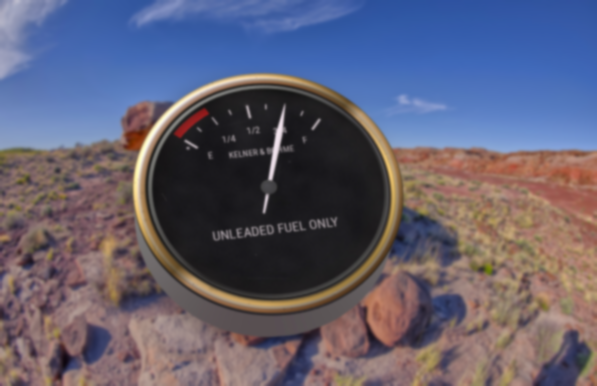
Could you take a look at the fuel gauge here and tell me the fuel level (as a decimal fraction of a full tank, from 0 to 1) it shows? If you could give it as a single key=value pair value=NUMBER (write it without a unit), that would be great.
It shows value=0.75
